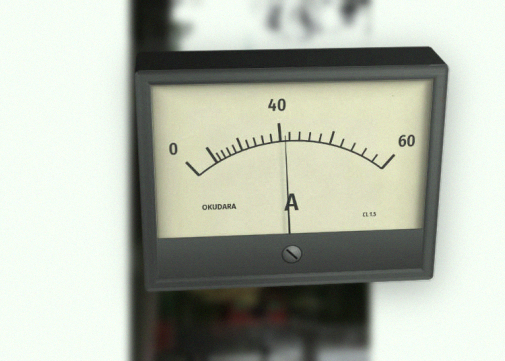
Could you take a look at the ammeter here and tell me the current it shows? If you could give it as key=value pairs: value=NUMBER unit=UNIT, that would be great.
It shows value=41 unit=A
